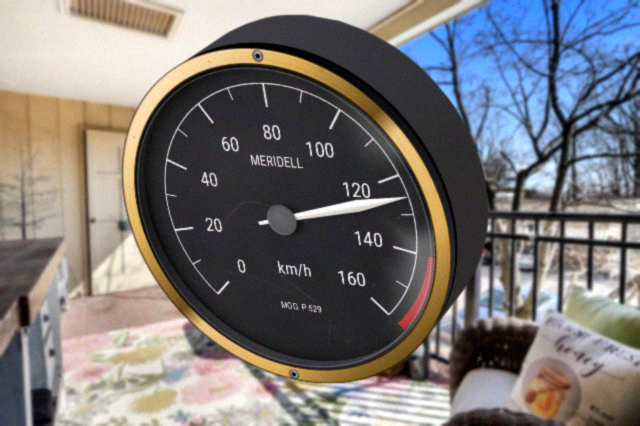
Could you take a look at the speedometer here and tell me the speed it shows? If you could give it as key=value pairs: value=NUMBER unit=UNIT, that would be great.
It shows value=125 unit=km/h
